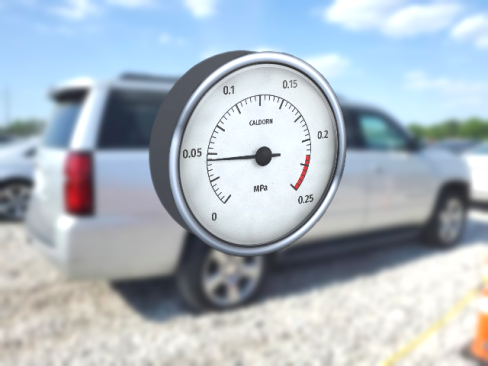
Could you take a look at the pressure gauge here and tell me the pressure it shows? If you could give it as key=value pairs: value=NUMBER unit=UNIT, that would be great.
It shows value=0.045 unit=MPa
